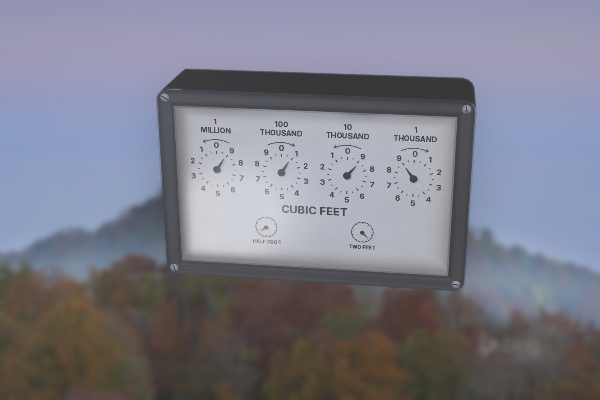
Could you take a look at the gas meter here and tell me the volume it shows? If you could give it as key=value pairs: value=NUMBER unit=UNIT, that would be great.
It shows value=908900 unit=ft³
